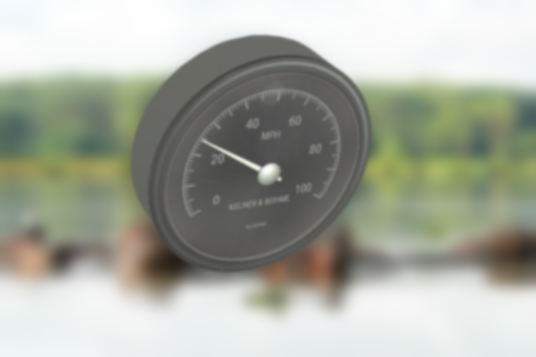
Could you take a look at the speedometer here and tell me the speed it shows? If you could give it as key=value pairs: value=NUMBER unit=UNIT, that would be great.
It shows value=25 unit=mph
